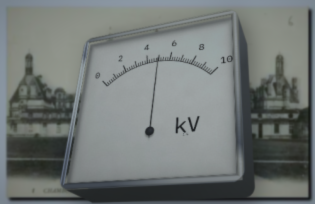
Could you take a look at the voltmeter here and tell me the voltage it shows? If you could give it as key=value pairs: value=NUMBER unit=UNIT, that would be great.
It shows value=5 unit=kV
